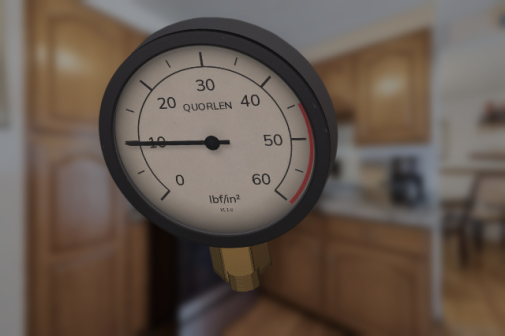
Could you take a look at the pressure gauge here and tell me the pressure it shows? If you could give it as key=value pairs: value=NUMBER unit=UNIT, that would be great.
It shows value=10 unit=psi
